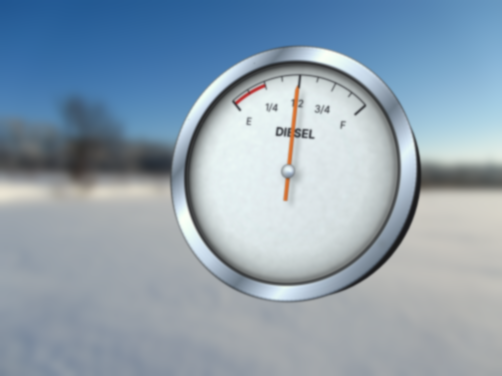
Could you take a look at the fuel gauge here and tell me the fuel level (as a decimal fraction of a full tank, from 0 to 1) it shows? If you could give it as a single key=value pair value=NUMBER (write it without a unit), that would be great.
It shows value=0.5
